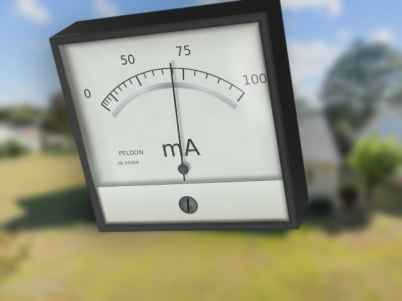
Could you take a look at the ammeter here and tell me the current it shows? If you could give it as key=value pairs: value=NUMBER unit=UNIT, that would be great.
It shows value=70 unit=mA
